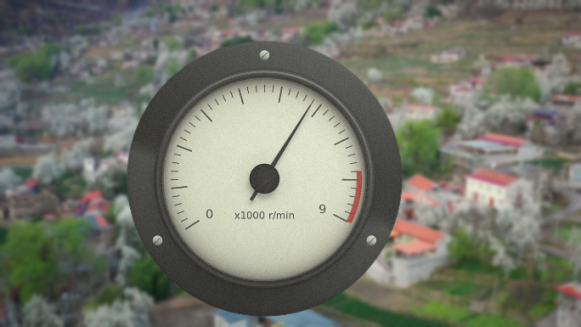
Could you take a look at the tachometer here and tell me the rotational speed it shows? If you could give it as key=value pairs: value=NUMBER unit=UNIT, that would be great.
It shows value=5800 unit=rpm
